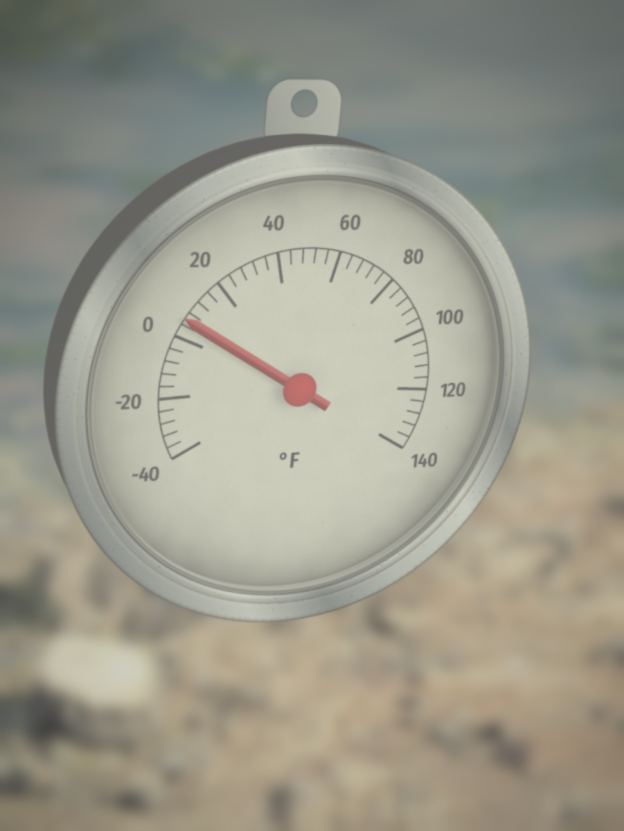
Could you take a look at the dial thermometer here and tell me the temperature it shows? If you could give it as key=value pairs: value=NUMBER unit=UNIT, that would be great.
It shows value=6 unit=°F
